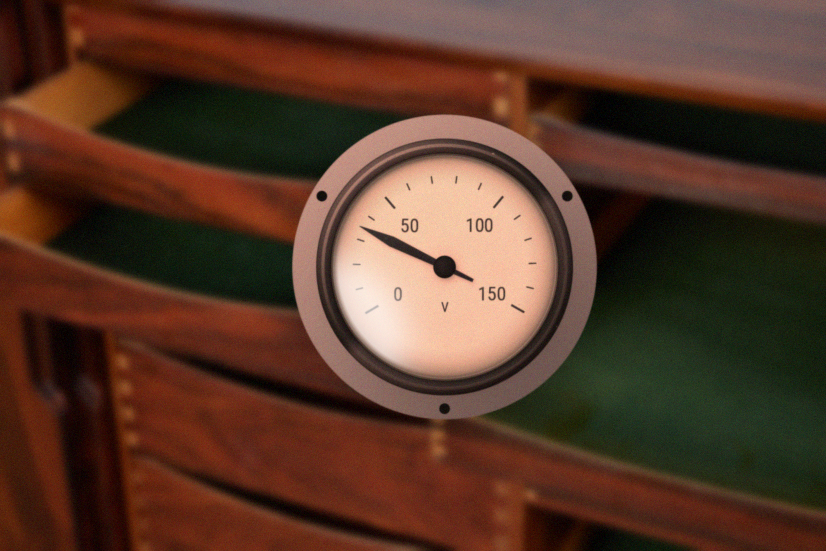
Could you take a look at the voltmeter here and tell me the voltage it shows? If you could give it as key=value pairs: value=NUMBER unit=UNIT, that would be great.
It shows value=35 unit=V
